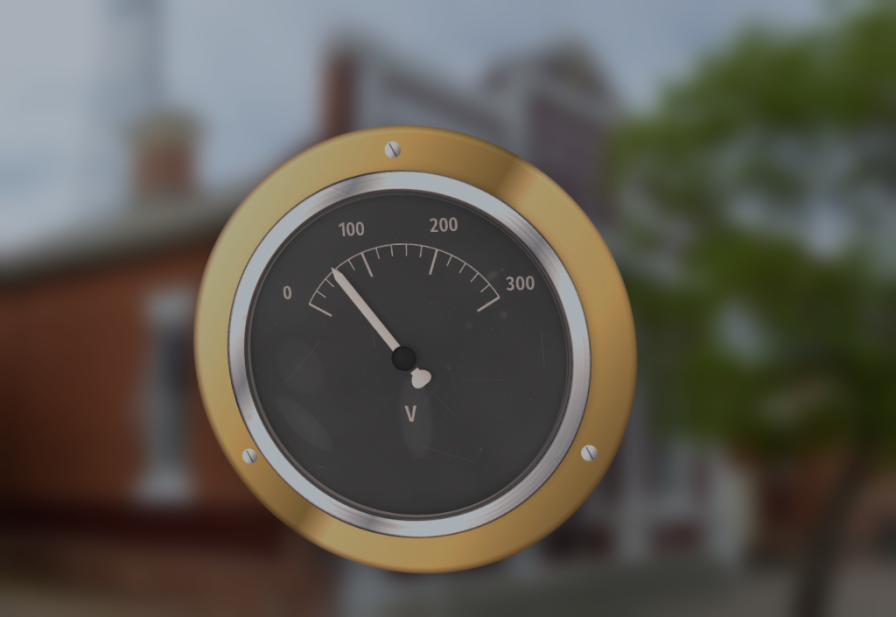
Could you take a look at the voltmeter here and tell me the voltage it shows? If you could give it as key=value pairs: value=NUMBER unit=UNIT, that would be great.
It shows value=60 unit=V
